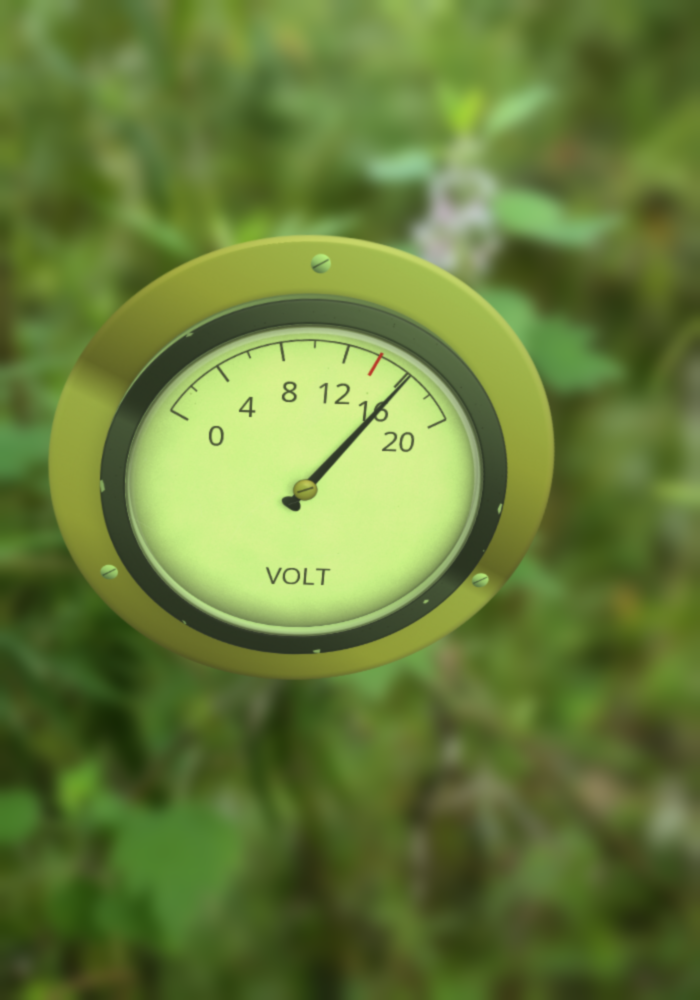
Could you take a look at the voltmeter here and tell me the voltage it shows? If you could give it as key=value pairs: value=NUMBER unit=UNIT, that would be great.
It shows value=16 unit=V
